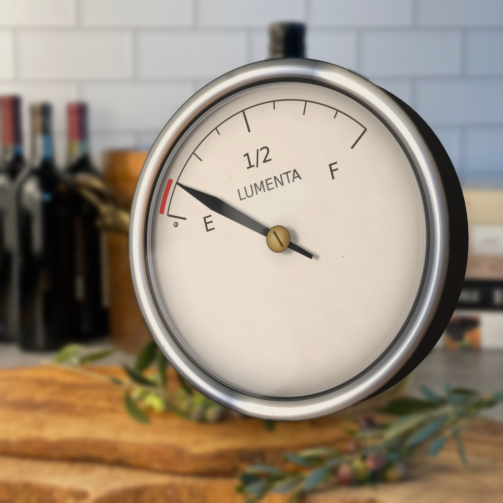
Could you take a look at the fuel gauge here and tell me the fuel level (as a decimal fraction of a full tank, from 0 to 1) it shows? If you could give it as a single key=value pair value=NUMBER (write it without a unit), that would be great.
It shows value=0.125
